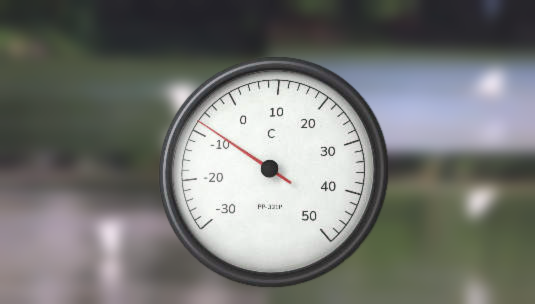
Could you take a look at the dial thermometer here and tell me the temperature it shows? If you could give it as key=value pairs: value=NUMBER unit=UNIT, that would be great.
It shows value=-8 unit=°C
